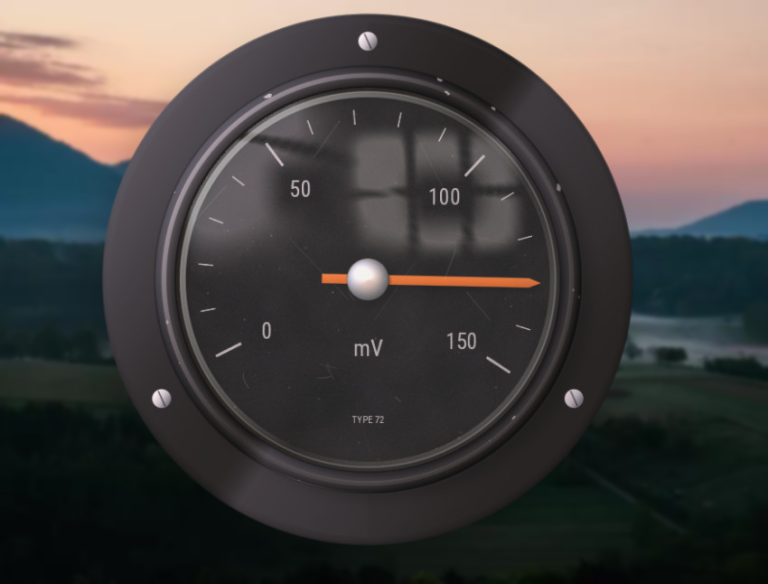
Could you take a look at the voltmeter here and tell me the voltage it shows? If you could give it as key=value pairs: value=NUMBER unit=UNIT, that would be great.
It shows value=130 unit=mV
